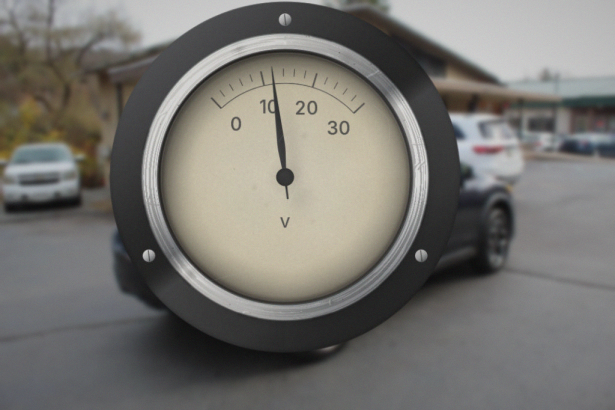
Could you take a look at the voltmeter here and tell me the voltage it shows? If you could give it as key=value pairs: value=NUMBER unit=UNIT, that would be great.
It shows value=12 unit=V
